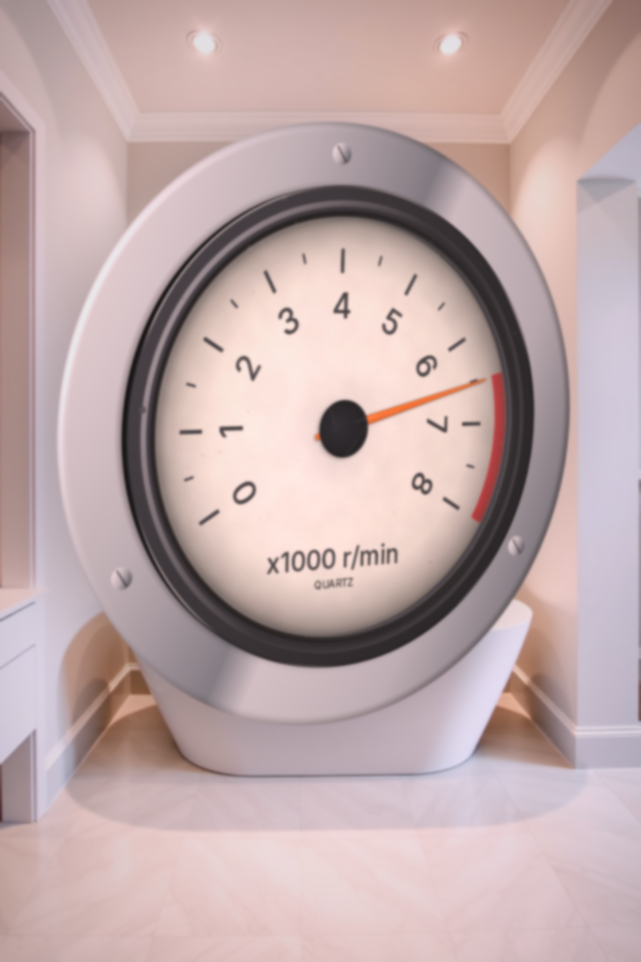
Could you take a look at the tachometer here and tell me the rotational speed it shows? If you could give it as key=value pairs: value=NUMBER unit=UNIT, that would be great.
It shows value=6500 unit=rpm
